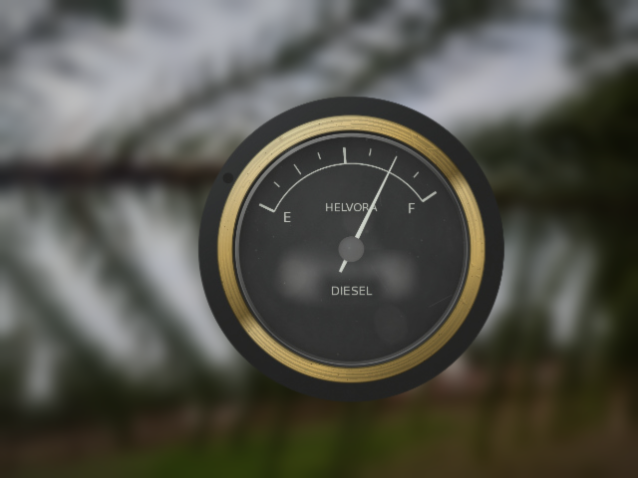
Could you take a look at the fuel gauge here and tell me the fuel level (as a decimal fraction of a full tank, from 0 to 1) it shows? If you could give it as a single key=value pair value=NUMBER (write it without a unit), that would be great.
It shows value=0.75
